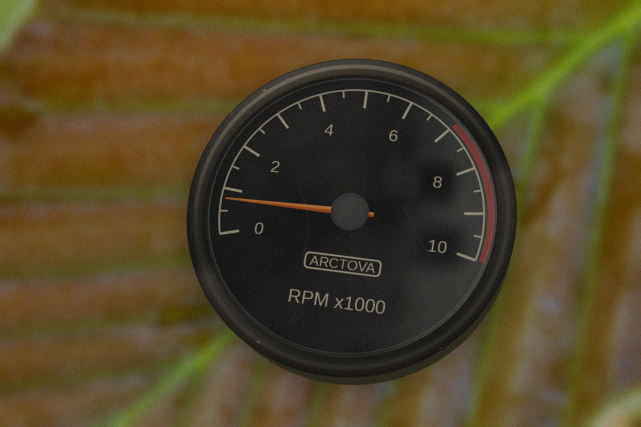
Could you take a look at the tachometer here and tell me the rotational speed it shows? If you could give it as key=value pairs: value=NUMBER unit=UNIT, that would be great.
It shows value=750 unit=rpm
